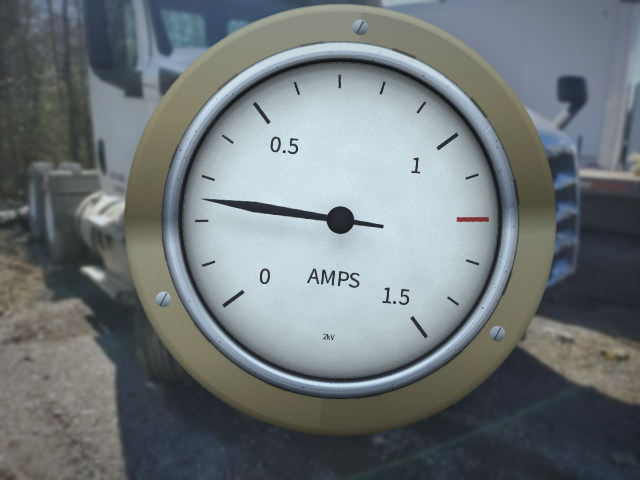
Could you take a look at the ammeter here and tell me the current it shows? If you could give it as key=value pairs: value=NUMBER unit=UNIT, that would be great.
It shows value=0.25 unit=A
